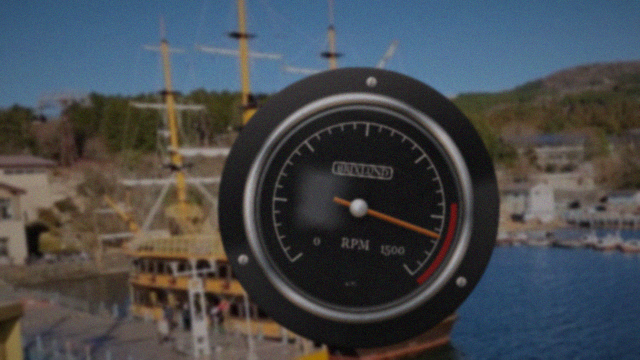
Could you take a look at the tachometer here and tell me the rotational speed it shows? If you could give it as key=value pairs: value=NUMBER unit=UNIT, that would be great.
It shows value=1325 unit=rpm
